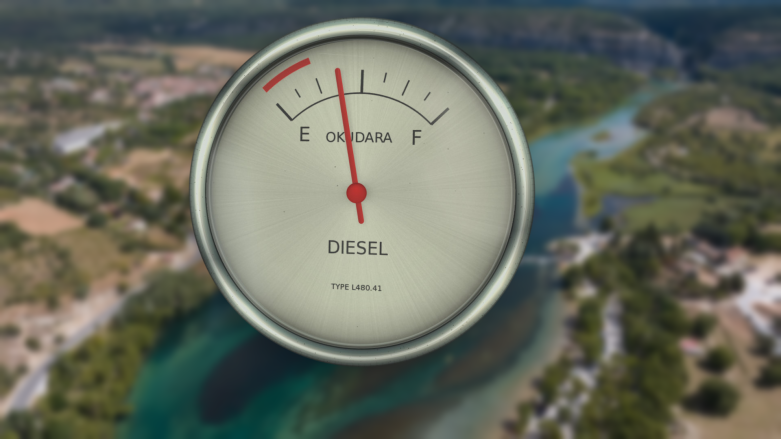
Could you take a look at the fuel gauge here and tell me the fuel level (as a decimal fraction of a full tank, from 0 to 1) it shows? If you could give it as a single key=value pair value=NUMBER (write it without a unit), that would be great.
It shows value=0.375
